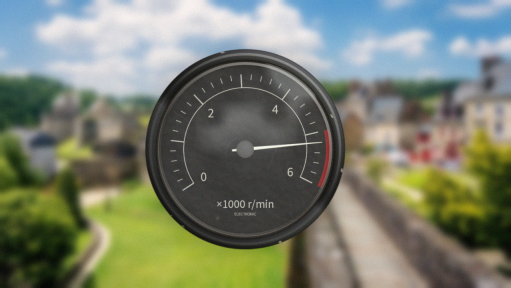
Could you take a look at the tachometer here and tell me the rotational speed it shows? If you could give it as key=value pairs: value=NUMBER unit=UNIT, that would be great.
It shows value=5200 unit=rpm
